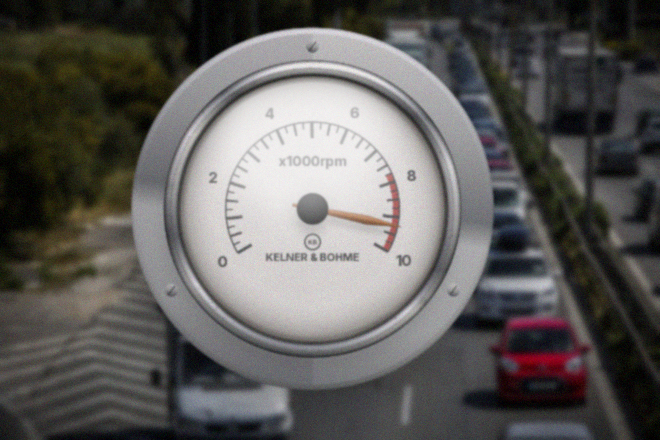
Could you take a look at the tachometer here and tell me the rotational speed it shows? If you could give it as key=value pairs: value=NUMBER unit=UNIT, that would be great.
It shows value=9250 unit=rpm
